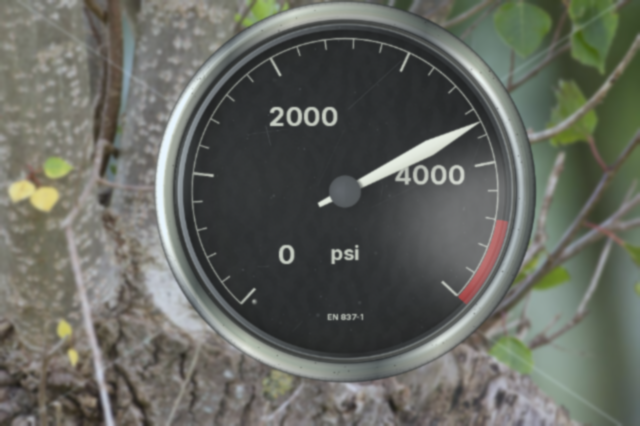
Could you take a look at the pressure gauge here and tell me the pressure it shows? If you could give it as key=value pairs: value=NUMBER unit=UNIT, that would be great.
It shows value=3700 unit=psi
